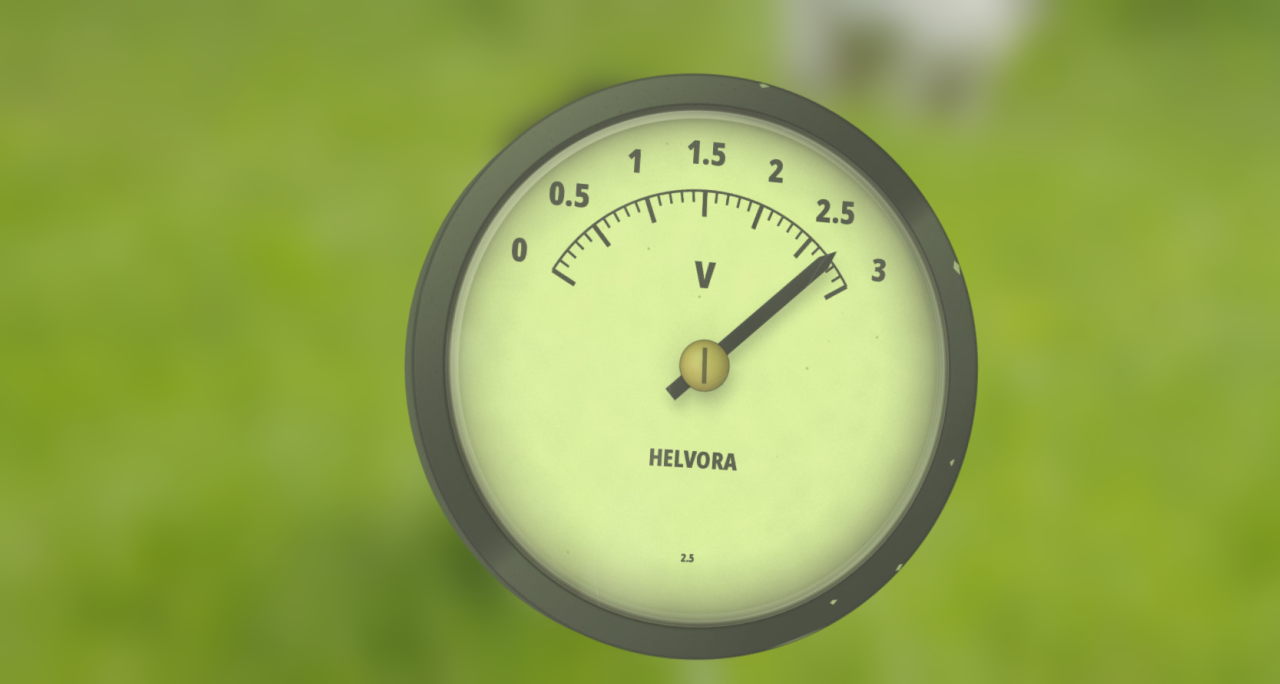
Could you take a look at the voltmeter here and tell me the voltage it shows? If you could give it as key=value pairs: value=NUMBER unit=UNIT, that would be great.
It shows value=2.7 unit=V
